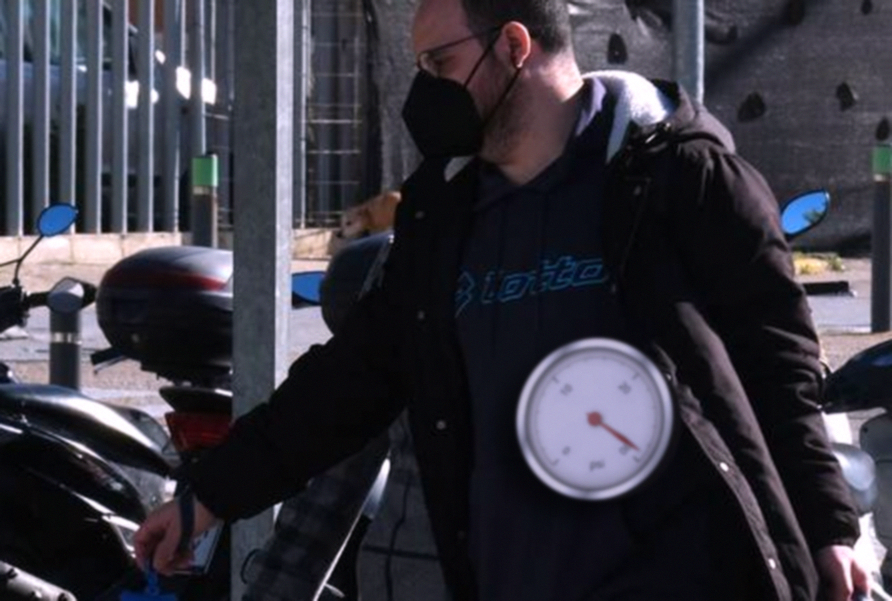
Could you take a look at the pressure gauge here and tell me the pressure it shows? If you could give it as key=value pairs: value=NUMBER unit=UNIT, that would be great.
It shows value=29 unit=psi
